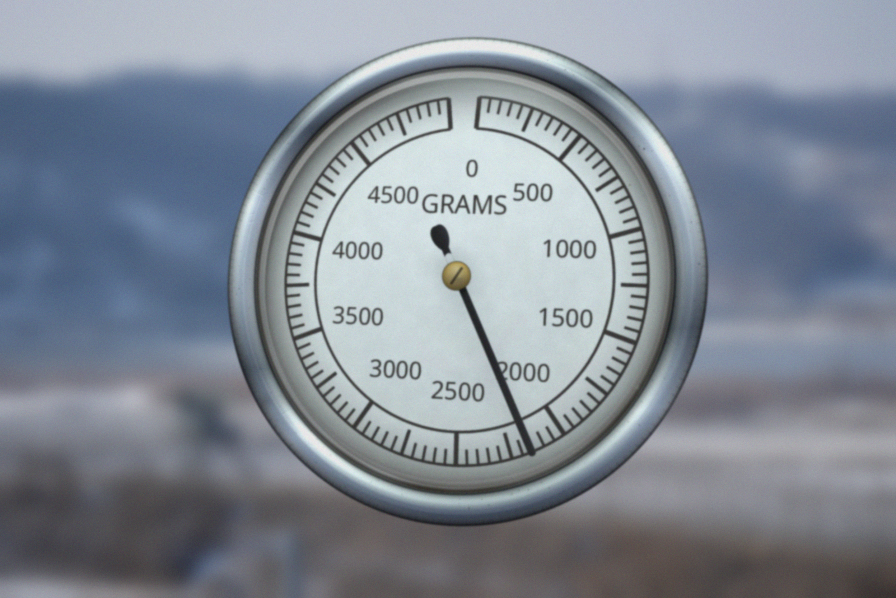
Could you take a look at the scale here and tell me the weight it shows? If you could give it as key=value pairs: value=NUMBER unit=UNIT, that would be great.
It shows value=2150 unit=g
